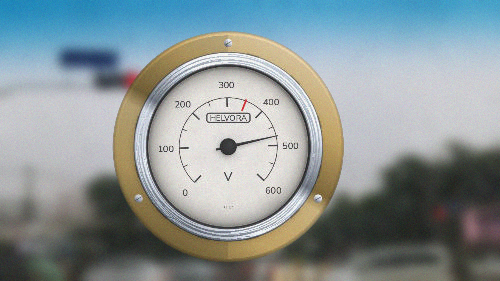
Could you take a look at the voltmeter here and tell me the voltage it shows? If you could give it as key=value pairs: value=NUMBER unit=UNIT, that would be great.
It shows value=475 unit=V
